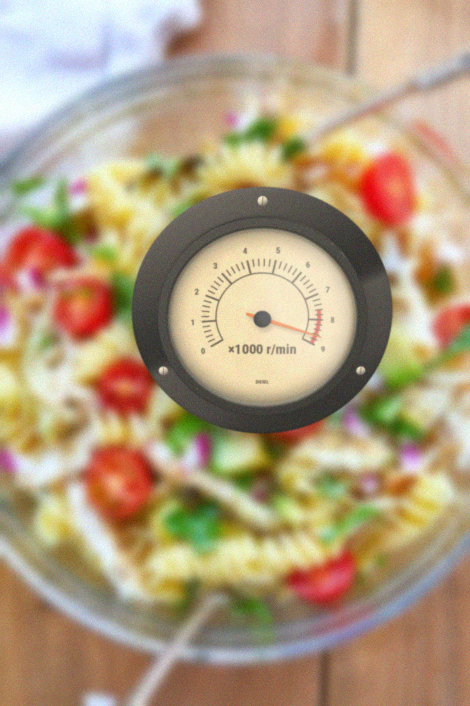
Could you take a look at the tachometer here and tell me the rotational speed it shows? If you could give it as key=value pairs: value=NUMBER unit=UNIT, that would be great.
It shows value=8600 unit=rpm
